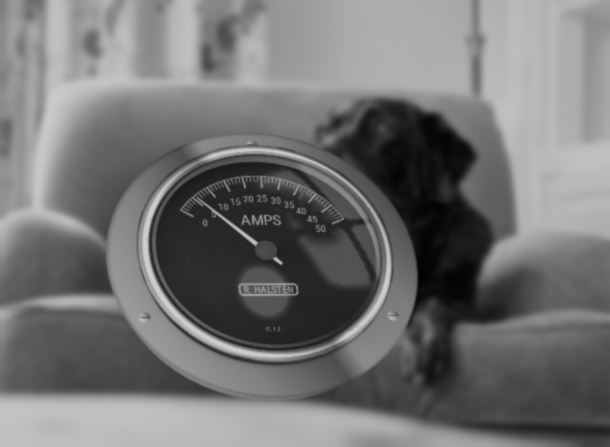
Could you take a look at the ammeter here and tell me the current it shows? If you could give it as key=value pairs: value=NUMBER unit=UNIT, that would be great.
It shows value=5 unit=A
